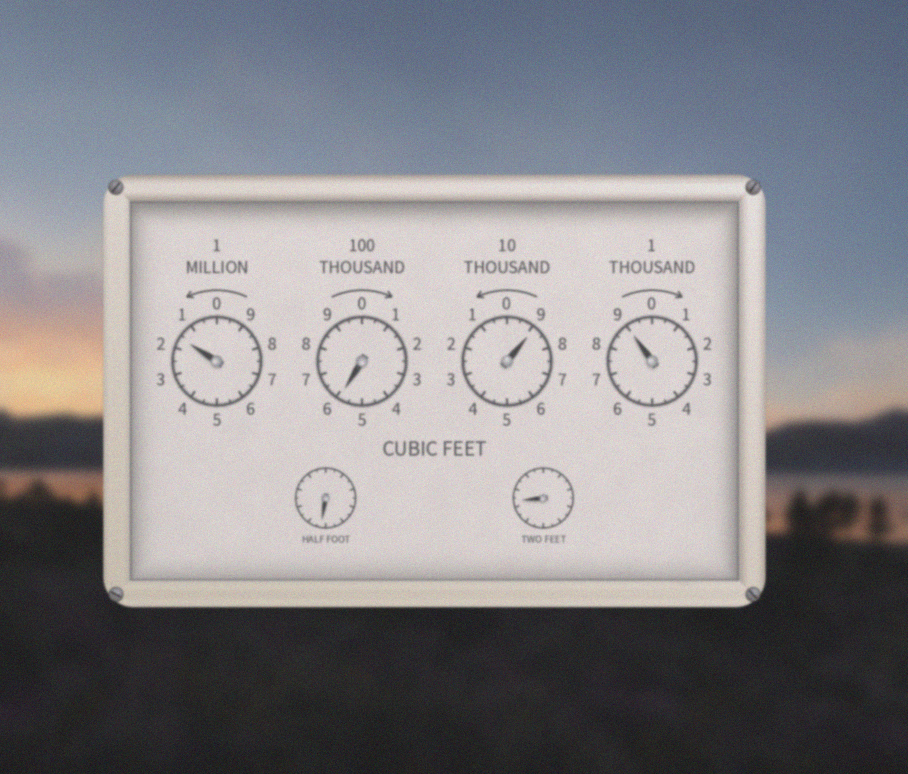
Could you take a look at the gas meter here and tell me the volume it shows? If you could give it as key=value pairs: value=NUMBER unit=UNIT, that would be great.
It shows value=158900 unit=ft³
